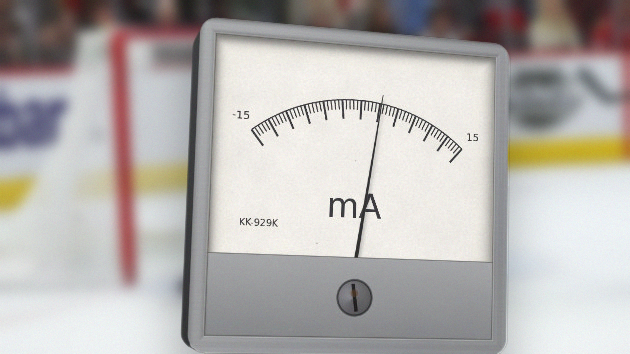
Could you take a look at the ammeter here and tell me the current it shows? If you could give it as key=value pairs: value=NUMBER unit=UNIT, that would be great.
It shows value=2.5 unit=mA
